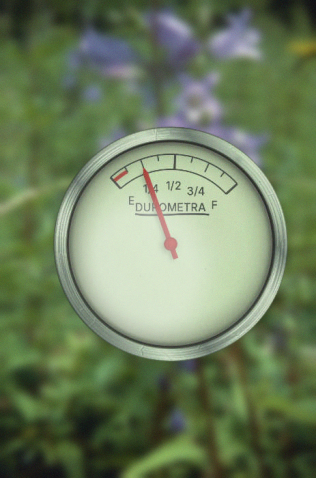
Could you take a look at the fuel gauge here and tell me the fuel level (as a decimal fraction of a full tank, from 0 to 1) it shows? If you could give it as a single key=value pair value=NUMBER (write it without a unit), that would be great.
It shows value=0.25
